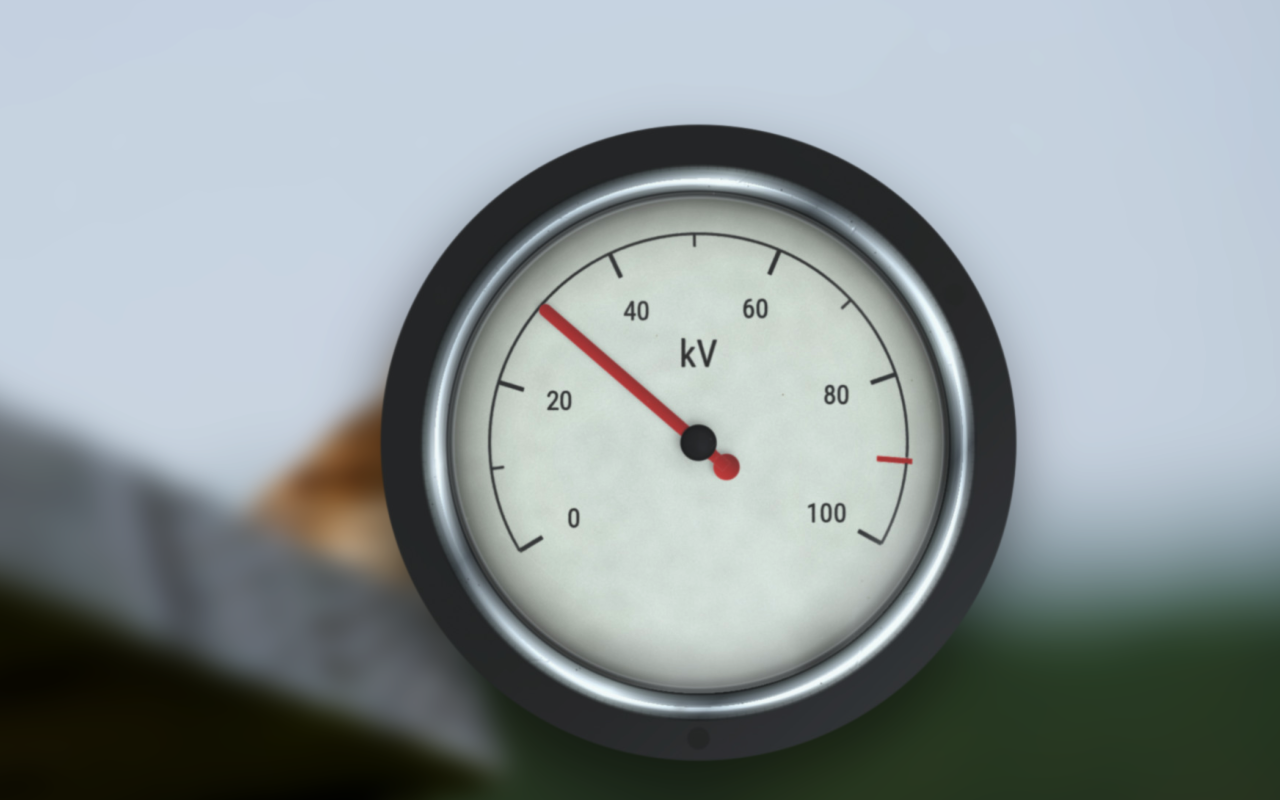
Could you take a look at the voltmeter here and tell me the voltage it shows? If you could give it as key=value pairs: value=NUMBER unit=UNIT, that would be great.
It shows value=30 unit=kV
